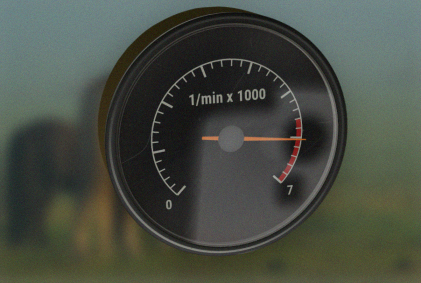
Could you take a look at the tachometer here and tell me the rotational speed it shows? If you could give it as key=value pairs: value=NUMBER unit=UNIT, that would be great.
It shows value=6000 unit=rpm
